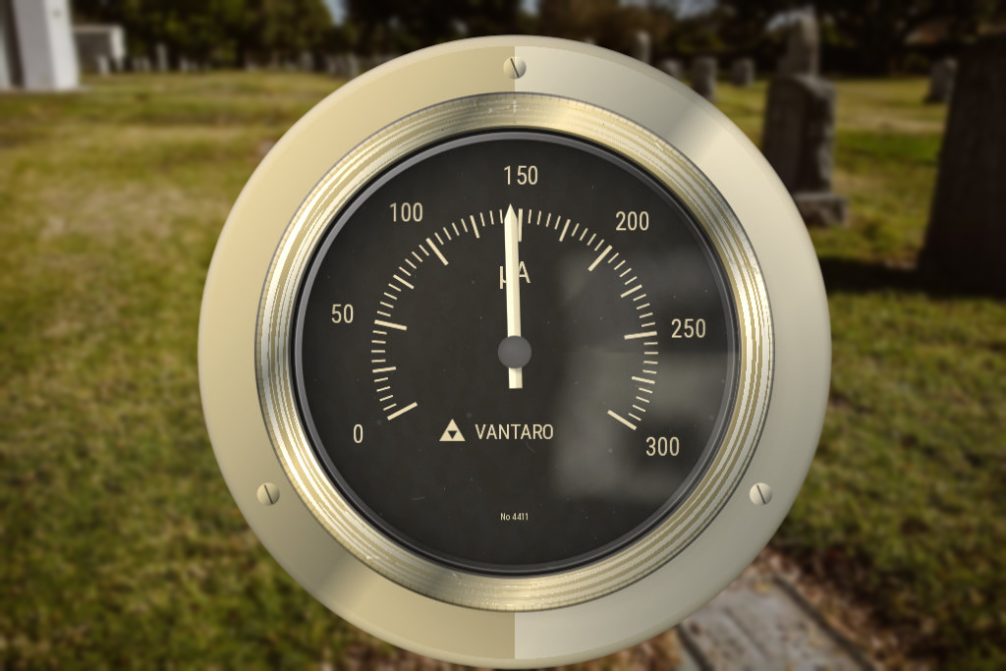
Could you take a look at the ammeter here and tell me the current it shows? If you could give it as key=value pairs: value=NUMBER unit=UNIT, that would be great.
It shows value=145 unit=µA
